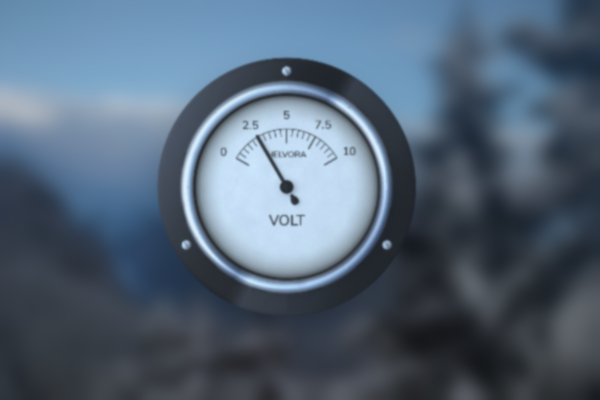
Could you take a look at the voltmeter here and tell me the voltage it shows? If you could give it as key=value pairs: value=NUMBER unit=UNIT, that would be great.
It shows value=2.5 unit=V
